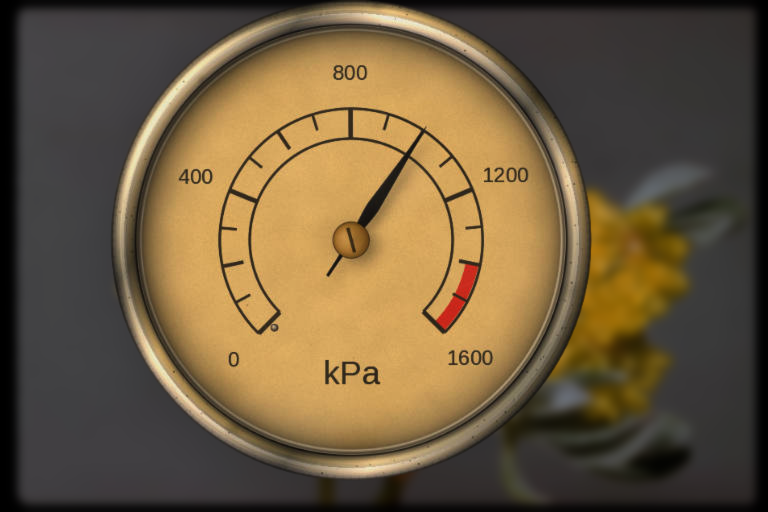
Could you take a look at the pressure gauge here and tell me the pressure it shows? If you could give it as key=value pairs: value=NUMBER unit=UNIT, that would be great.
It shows value=1000 unit=kPa
